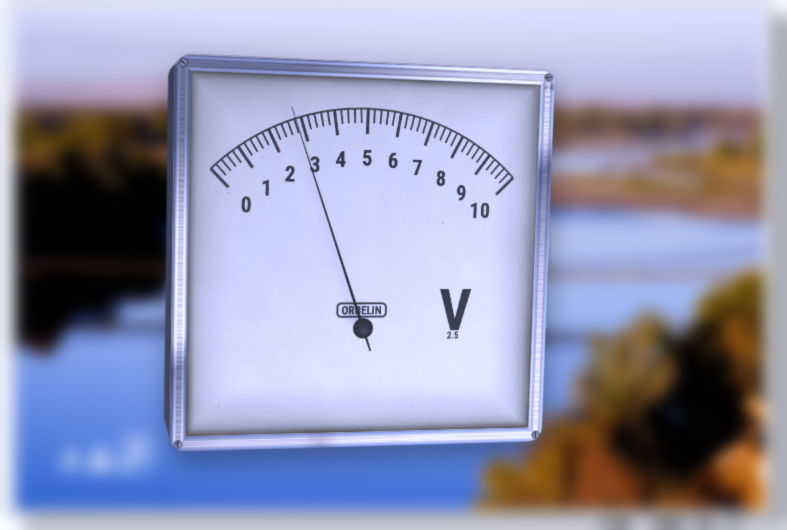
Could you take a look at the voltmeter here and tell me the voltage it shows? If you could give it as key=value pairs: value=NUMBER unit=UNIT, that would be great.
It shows value=2.8 unit=V
